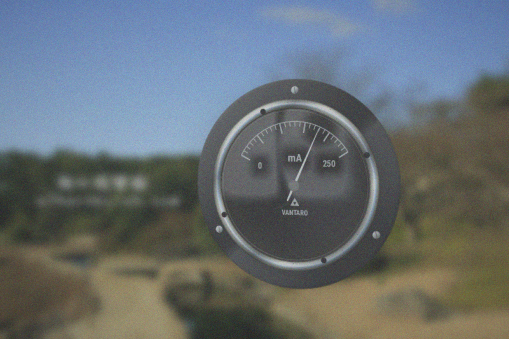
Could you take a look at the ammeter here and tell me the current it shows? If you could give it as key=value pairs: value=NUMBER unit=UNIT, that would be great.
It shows value=180 unit=mA
